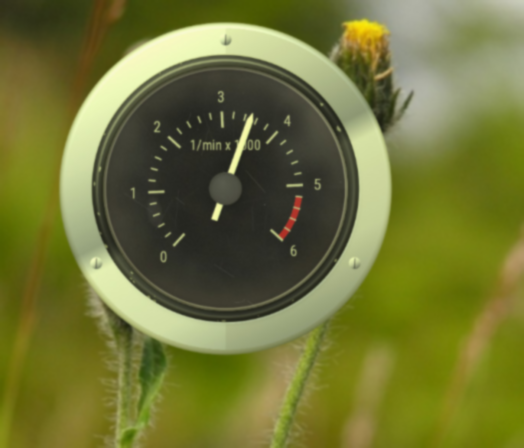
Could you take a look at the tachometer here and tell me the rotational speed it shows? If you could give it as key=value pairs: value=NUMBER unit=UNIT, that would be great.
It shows value=3500 unit=rpm
